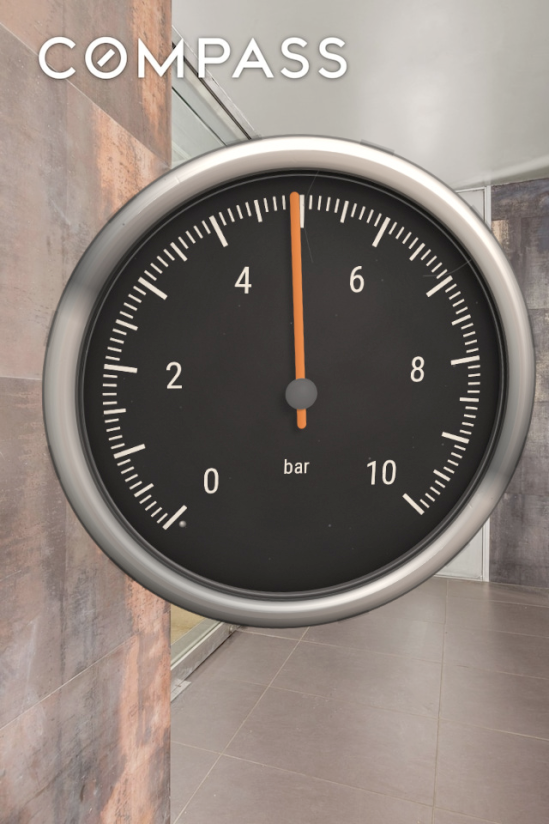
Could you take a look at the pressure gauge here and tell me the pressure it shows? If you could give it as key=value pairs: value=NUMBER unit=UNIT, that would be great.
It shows value=4.9 unit=bar
